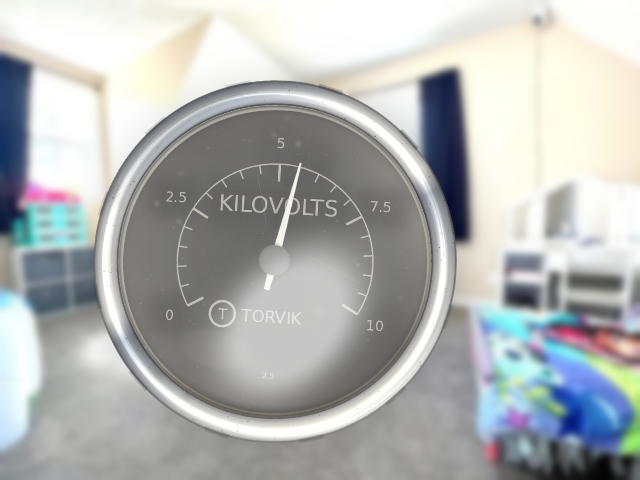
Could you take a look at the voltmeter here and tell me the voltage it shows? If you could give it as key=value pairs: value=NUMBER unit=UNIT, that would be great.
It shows value=5.5 unit=kV
